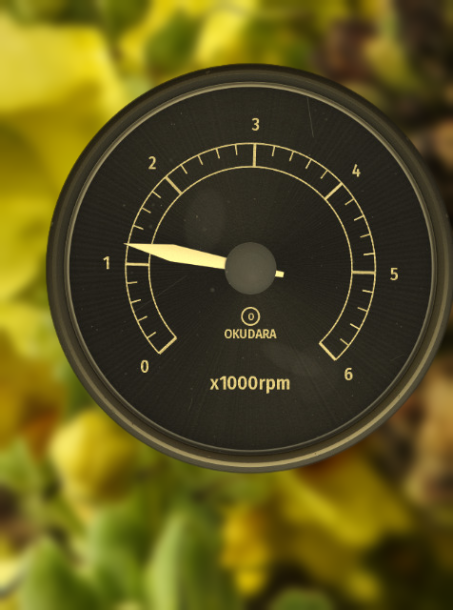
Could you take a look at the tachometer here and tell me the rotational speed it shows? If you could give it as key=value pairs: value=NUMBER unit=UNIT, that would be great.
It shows value=1200 unit=rpm
